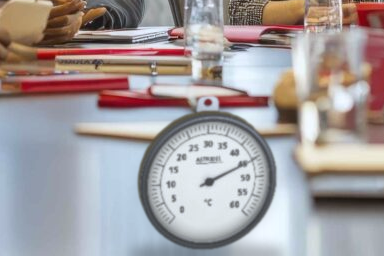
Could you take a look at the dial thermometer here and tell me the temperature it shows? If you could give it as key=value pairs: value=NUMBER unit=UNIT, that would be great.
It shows value=45 unit=°C
